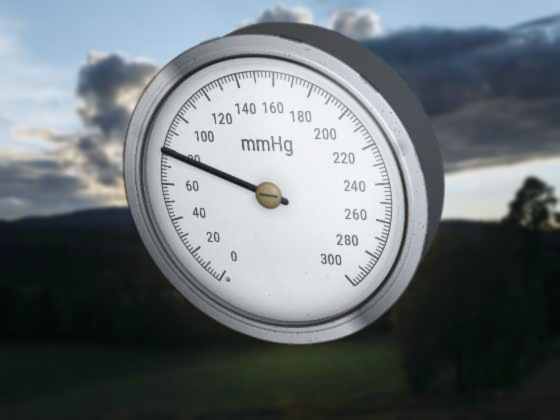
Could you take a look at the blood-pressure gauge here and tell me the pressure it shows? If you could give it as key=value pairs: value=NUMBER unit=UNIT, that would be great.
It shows value=80 unit=mmHg
